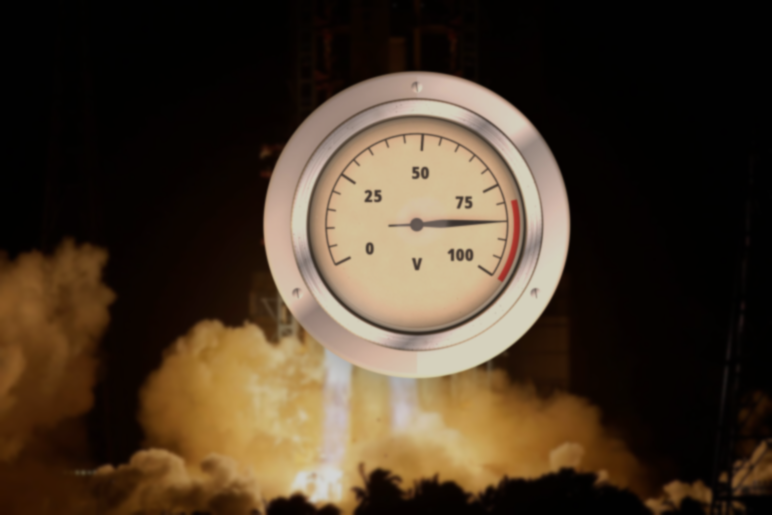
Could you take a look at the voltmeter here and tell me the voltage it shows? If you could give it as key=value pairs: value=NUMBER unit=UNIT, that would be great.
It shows value=85 unit=V
